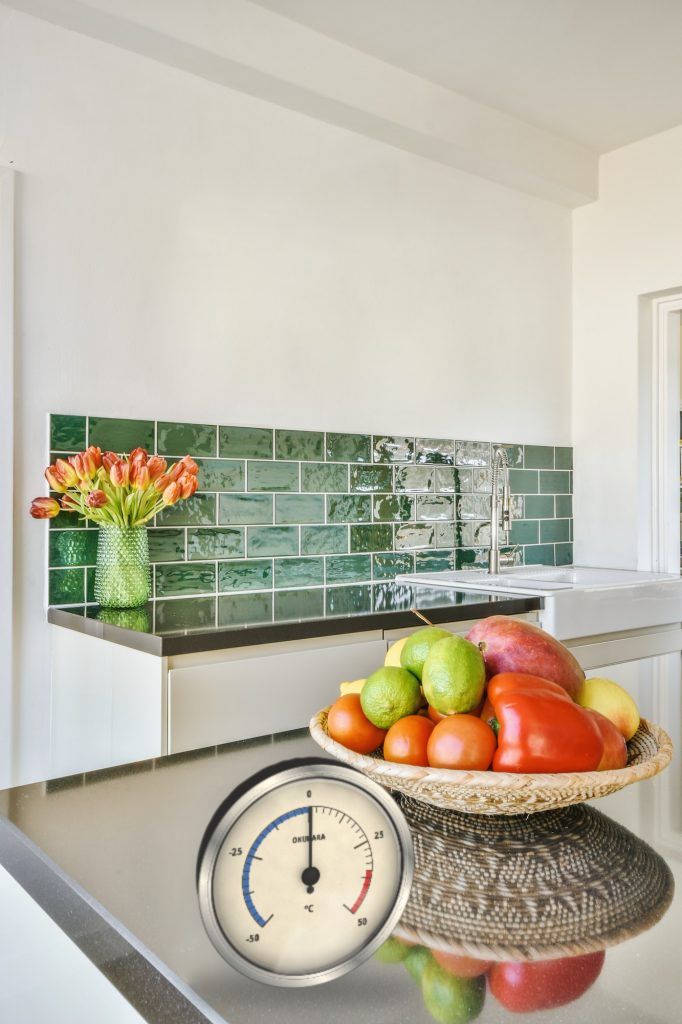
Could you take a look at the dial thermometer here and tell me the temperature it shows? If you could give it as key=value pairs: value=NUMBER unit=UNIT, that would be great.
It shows value=0 unit=°C
